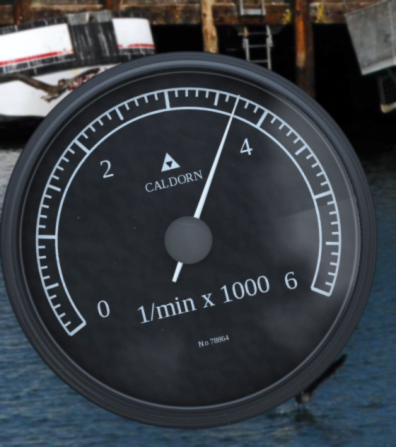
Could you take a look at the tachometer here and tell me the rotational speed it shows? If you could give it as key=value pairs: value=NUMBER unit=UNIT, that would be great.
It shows value=3700 unit=rpm
